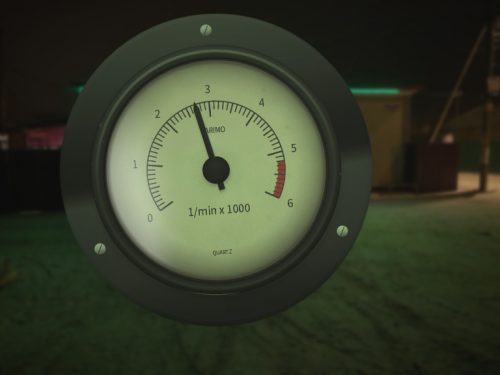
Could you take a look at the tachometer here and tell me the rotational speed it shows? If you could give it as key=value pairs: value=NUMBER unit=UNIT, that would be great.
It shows value=2700 unit=rpm
